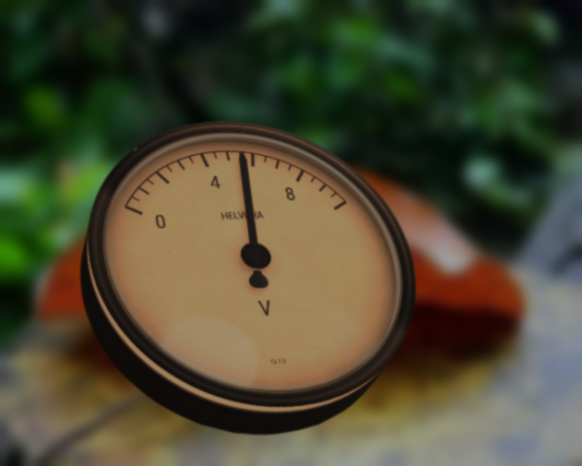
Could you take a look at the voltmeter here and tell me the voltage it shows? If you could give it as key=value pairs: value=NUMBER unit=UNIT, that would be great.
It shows value=5.5 unit=V
